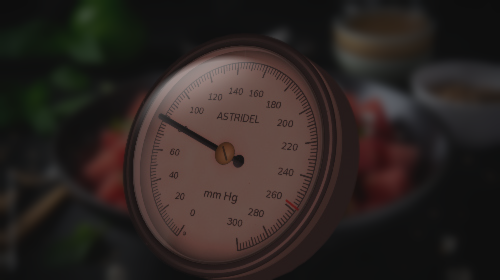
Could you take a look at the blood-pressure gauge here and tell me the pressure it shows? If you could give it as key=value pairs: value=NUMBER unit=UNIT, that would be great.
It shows value=80 unit=mmHg
